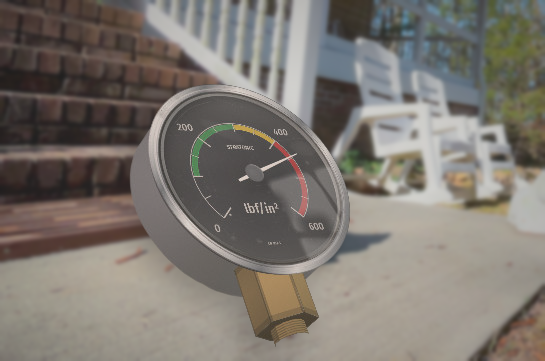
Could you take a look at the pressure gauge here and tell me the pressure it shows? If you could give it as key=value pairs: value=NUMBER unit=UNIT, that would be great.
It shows value=450 unit=psi
